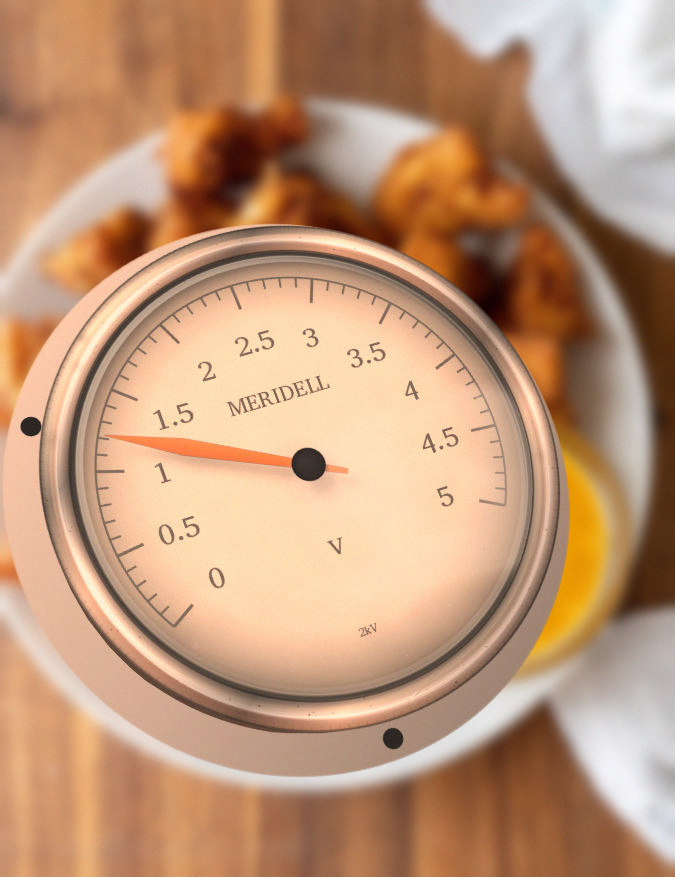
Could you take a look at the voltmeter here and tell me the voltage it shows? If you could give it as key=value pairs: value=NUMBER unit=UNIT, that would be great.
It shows value=1.2 unit=V
